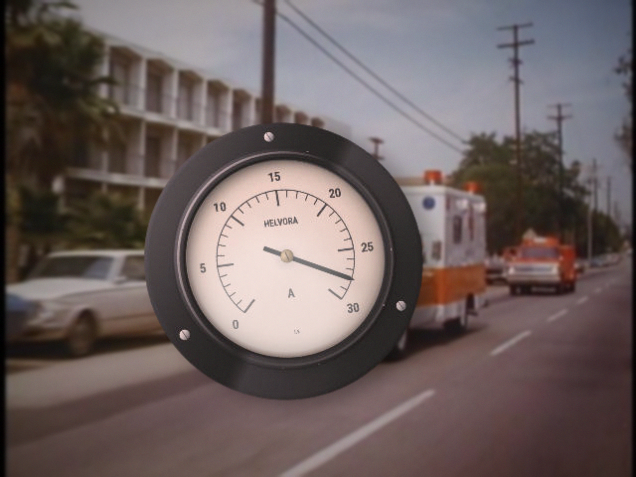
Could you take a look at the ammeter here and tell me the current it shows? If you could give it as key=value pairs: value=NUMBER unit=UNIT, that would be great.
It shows value=28 unit=A
